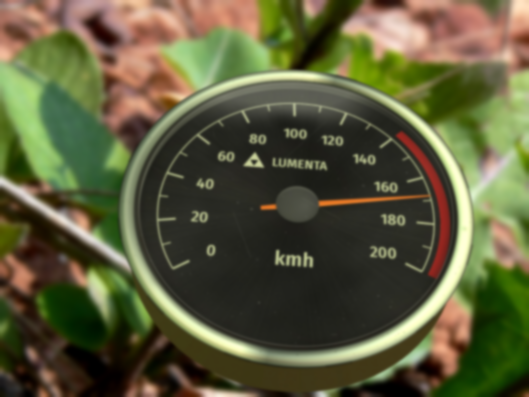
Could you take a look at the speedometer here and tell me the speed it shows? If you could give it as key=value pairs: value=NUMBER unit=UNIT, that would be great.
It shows value=170 unit=km/h
